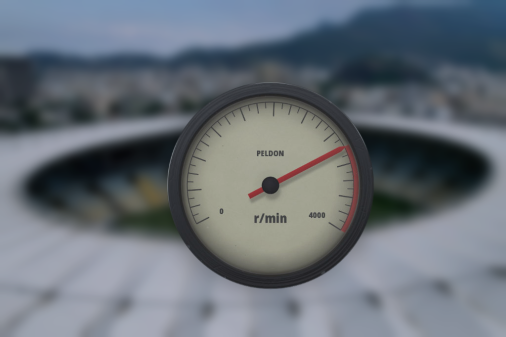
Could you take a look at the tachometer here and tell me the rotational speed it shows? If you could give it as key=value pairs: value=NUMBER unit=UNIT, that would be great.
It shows value=3000 unit=rpm
